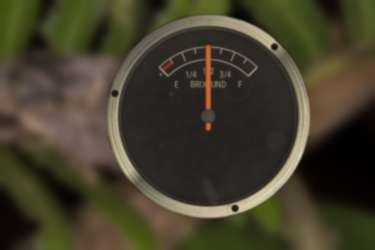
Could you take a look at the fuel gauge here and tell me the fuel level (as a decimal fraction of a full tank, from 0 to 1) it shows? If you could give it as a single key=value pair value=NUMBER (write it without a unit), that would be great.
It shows value=0.5
